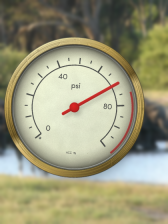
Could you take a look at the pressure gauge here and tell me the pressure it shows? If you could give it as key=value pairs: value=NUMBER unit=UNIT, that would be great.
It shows value=70 unit=psi
